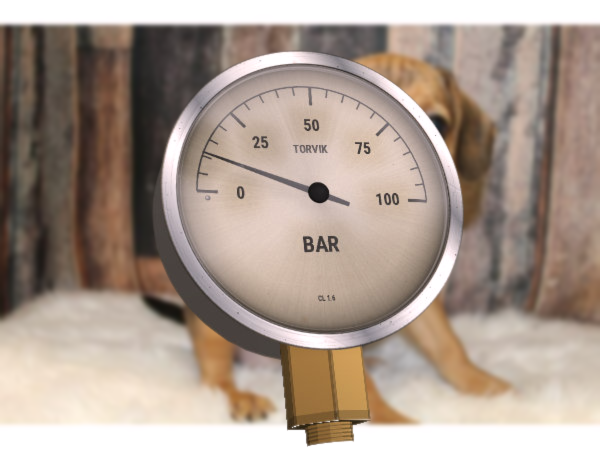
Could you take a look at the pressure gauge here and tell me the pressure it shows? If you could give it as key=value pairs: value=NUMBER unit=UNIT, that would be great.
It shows value=10 unit=bar
